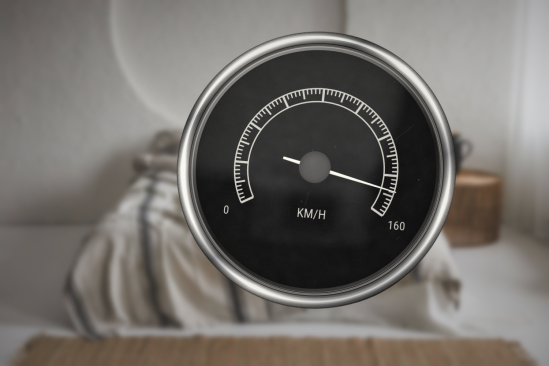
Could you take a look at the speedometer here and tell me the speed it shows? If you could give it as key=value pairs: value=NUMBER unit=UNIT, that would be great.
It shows value=148 unit=km/h
